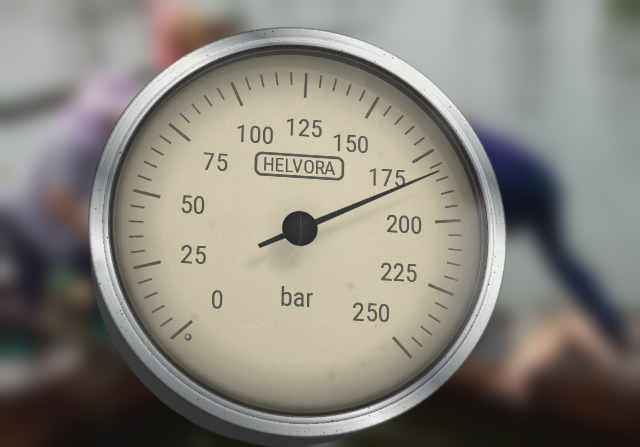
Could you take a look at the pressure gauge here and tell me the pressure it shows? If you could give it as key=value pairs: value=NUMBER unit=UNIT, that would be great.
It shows value=182.5 unit=bar
